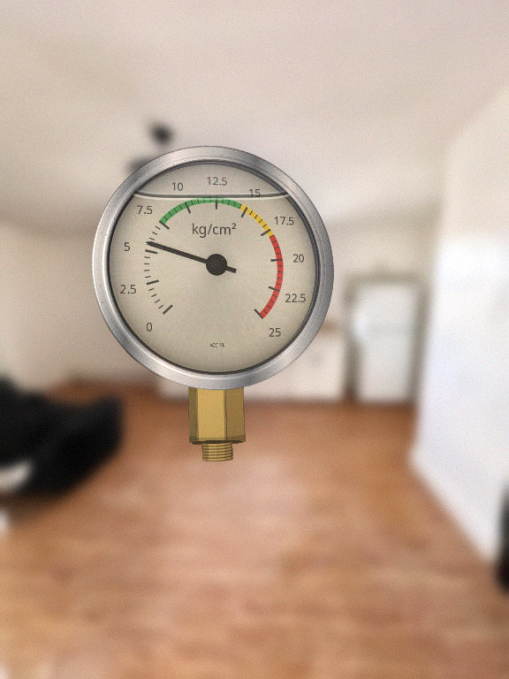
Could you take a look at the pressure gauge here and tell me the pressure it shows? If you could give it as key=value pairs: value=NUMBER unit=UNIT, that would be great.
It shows value=5.5 unit=kg/cm²
